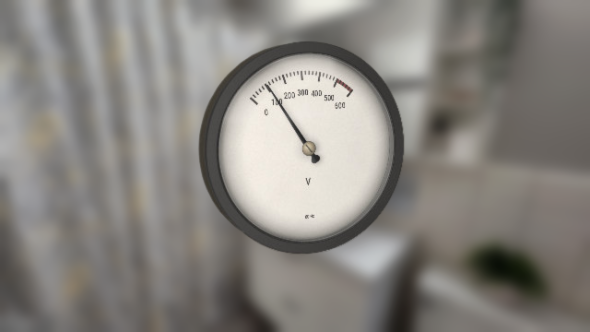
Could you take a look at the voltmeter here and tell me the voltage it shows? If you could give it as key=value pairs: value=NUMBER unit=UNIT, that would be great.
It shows value=100 unit=V
